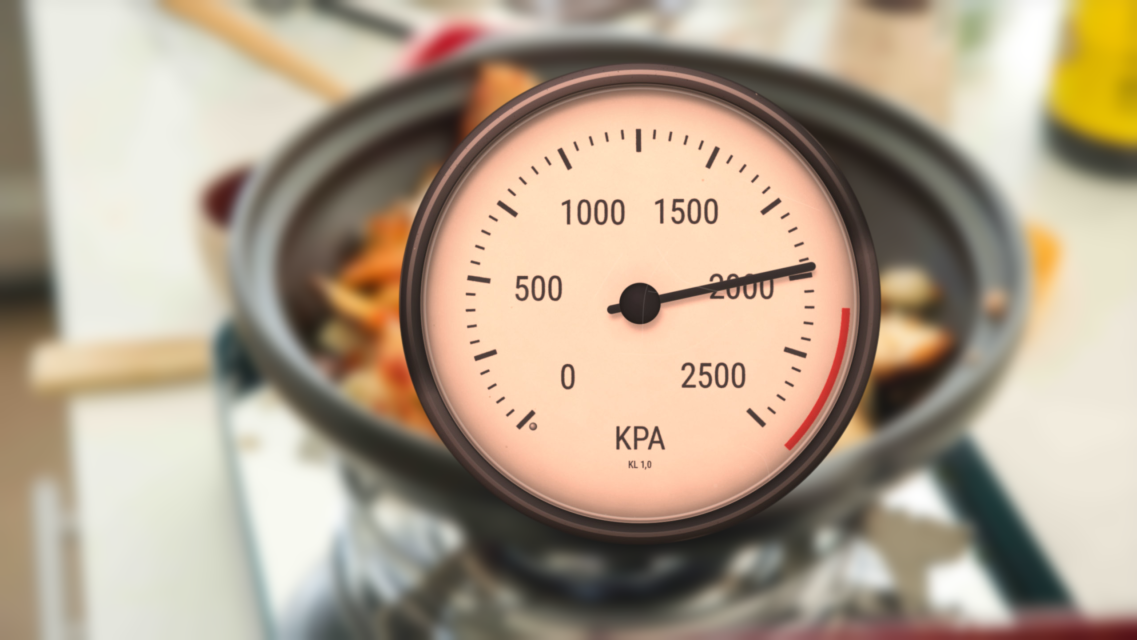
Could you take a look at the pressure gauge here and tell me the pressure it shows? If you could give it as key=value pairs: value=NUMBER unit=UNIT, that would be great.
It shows value=1975 unit=kPa
